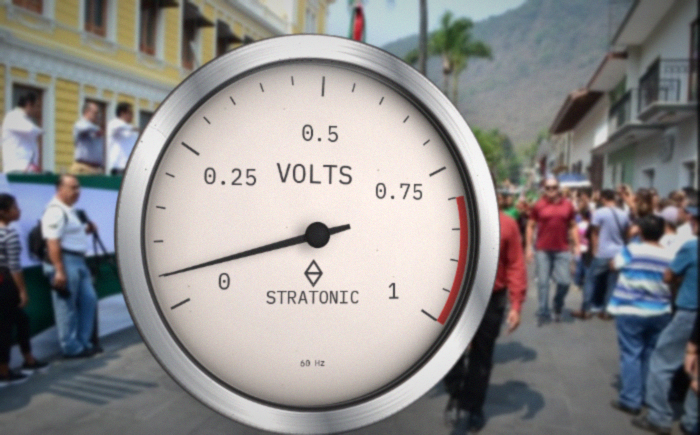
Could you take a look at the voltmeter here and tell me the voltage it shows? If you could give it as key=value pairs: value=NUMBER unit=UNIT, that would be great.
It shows value=0.05 unit=V
